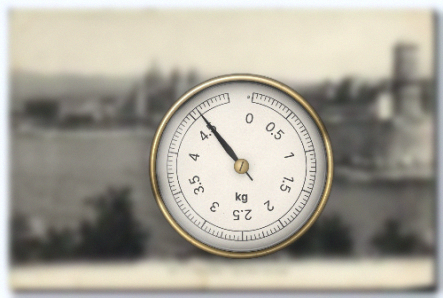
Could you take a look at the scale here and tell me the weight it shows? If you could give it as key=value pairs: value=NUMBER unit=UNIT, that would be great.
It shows value=4.6 unit=kg
